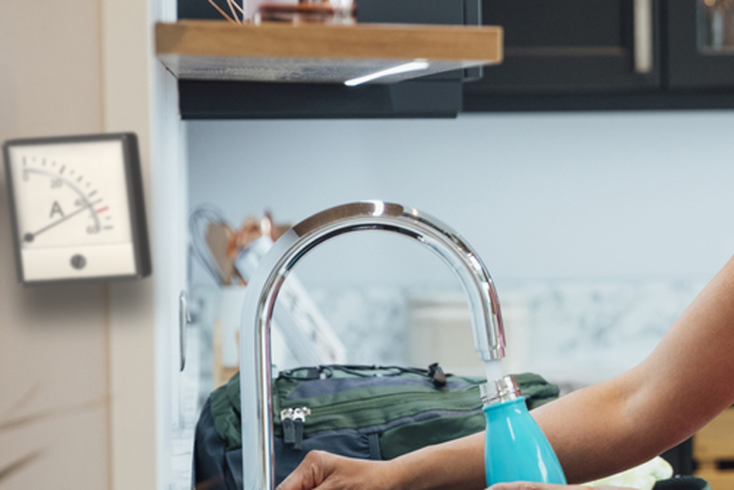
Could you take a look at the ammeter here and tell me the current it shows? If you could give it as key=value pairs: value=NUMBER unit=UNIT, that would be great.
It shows value=45 unit=A
